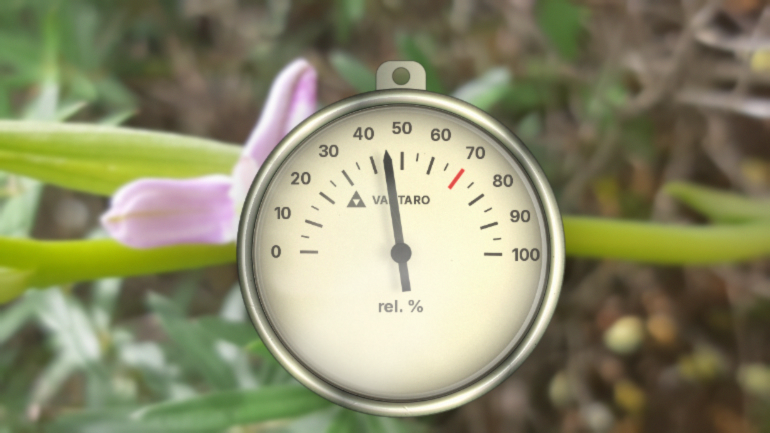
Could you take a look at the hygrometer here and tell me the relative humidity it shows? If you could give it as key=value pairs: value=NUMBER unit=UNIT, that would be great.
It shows value=45 unit=%
